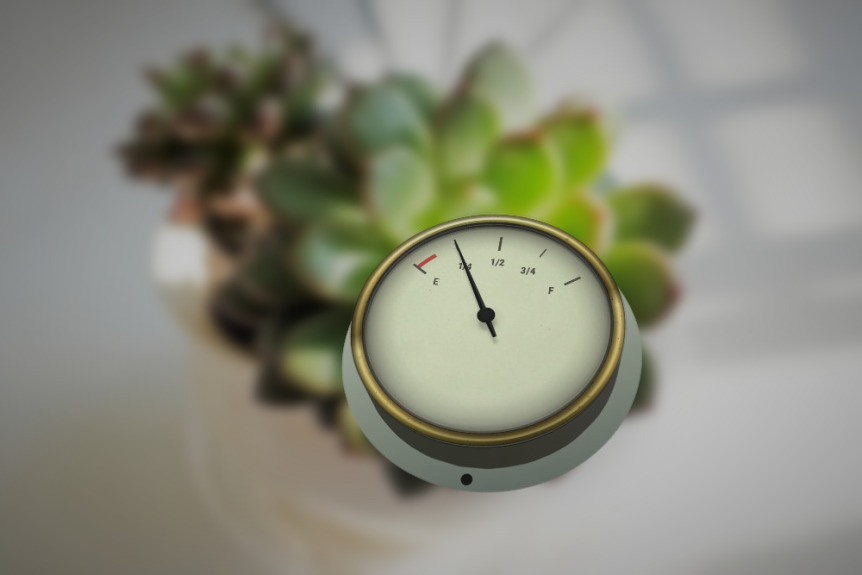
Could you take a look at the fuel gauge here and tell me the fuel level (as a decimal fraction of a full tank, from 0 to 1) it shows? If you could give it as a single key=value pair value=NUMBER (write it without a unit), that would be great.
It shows value=0.25
